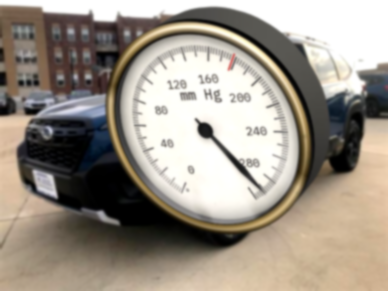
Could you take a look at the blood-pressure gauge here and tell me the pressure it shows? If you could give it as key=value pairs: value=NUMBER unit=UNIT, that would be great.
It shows value=290 unit=mmHg
